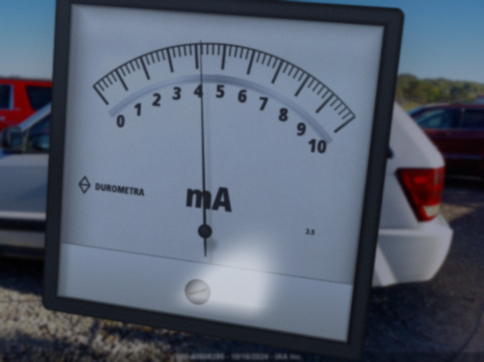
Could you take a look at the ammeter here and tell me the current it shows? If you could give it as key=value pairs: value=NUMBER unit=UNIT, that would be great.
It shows value=4.2 unit=mA
